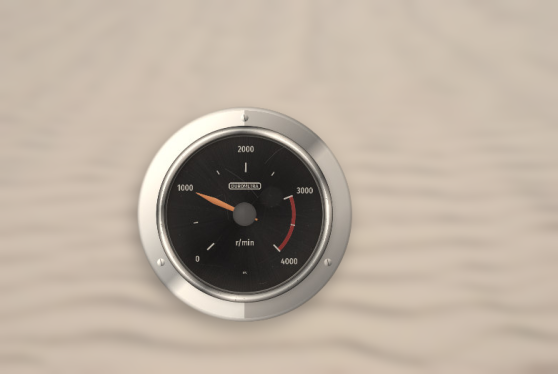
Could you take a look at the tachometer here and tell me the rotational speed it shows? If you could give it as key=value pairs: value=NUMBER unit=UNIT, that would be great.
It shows value=1000 unit=rpm
